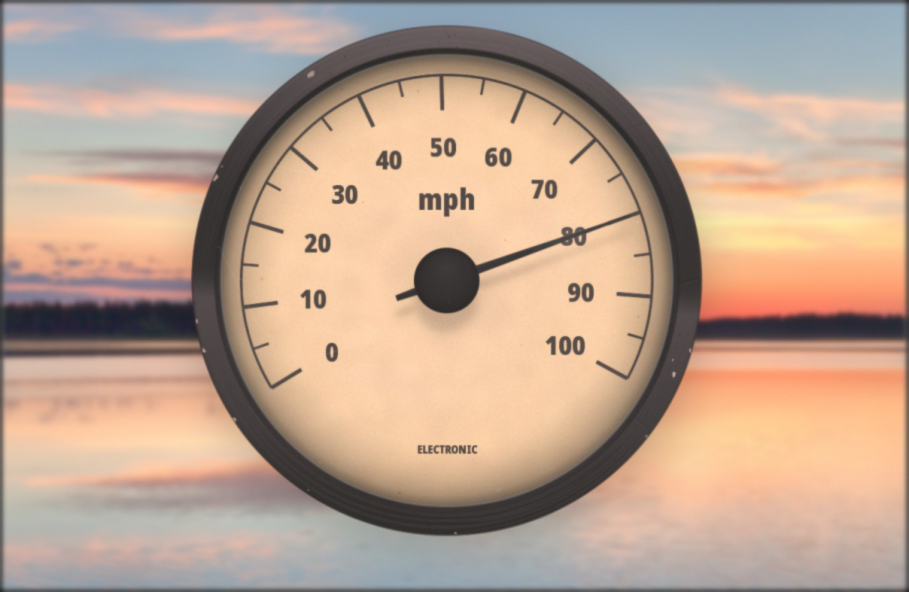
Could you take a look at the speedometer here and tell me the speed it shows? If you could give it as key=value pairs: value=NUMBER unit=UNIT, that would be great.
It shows value=80 unit=mph
